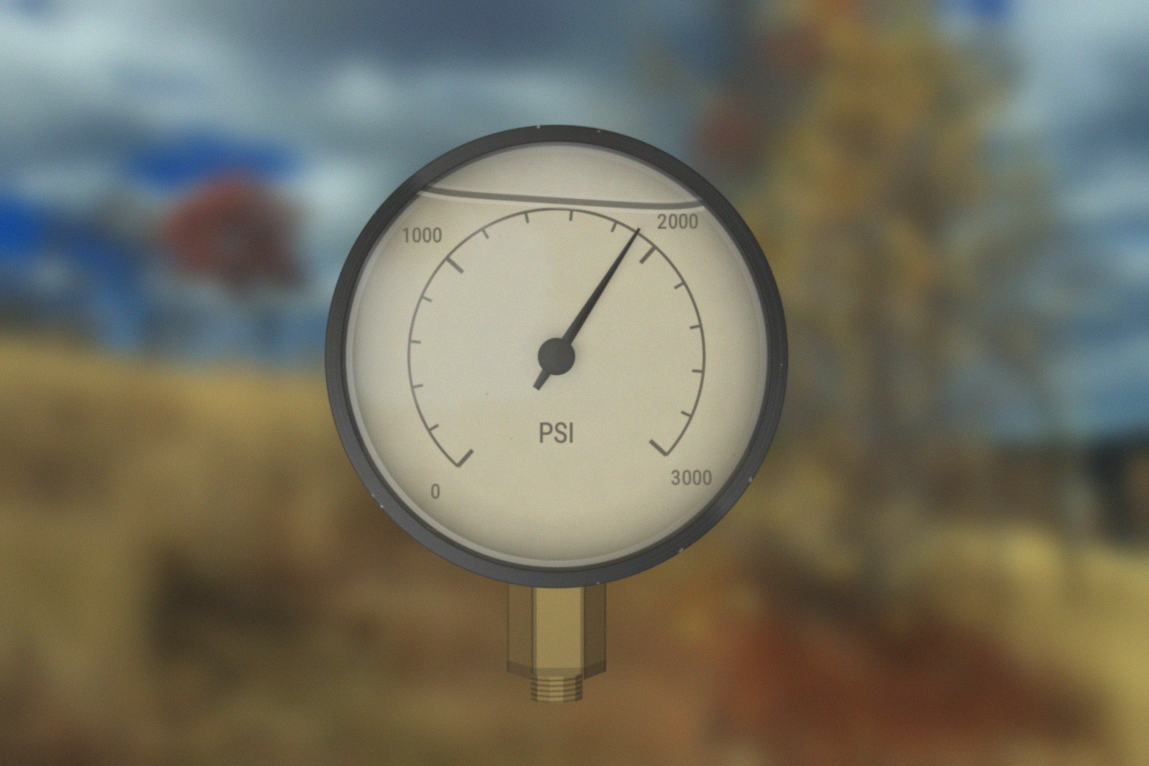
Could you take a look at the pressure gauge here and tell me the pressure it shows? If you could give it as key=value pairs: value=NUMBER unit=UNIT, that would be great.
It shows value=1900 unit=psi
